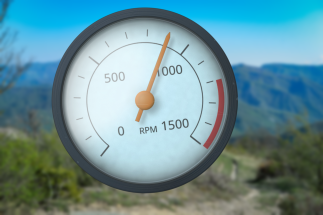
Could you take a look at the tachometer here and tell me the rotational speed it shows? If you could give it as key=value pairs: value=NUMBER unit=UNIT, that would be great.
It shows value=900 unit=rpm
